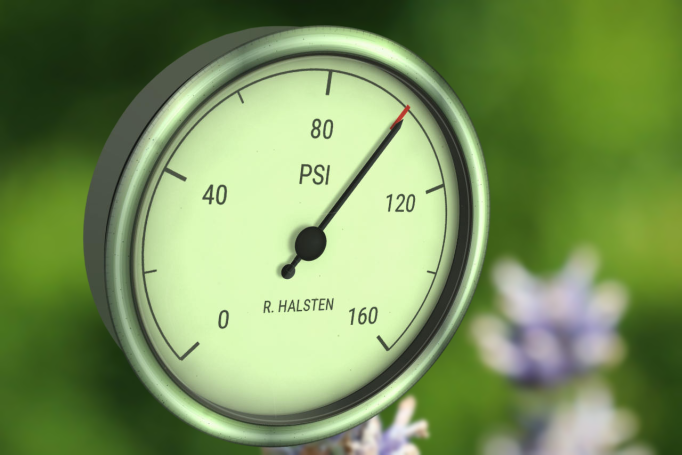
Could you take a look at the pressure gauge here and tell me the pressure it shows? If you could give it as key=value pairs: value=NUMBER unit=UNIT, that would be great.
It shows value=100 unit=psi
